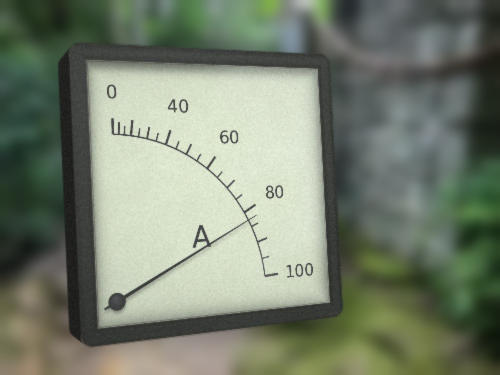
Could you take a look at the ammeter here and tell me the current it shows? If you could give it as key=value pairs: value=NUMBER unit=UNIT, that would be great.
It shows value=82.5 unit=A
